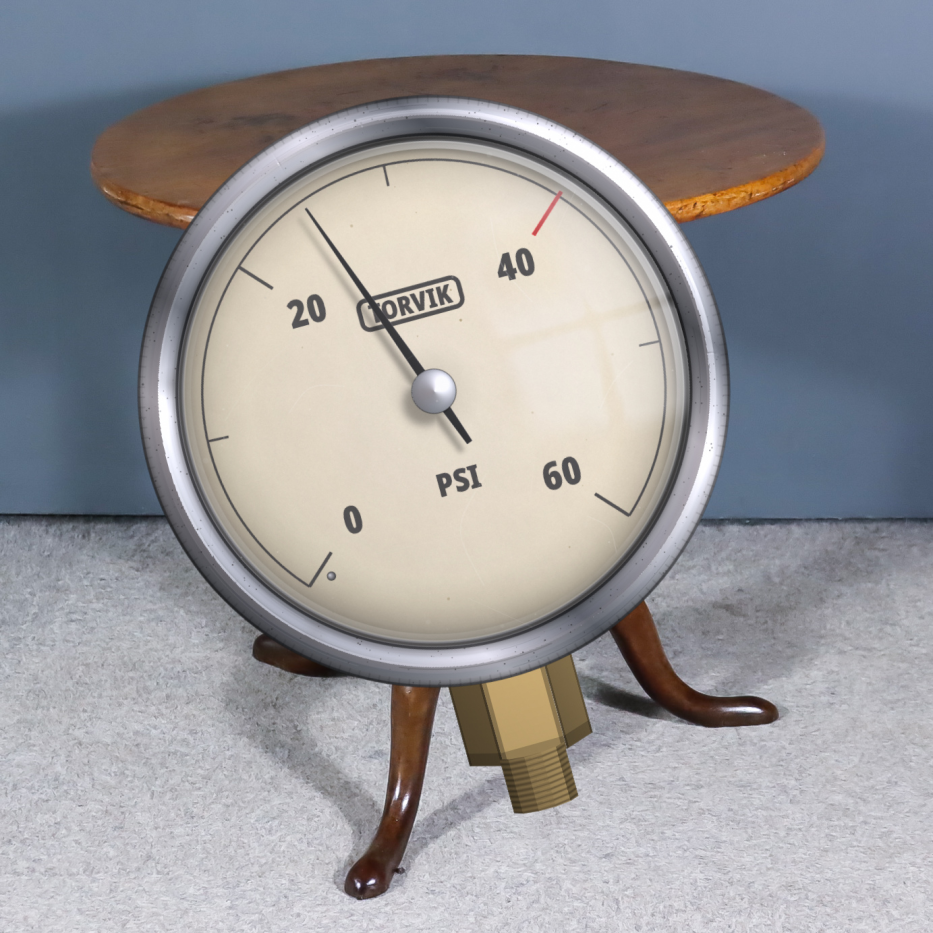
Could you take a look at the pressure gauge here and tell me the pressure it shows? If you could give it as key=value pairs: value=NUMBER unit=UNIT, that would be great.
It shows value=25 unit=psi
